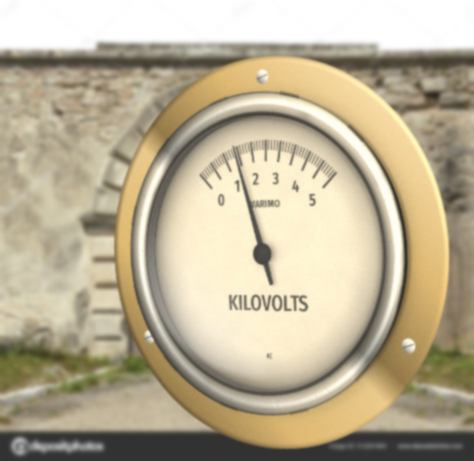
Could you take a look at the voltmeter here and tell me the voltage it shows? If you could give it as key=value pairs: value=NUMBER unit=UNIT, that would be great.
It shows value=1.5 unit=kV
